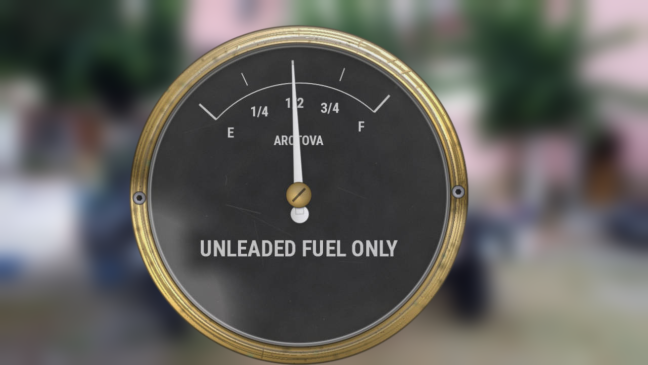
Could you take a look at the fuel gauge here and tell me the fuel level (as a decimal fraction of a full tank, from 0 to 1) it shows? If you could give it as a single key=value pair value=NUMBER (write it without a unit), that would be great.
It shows value=0.5
